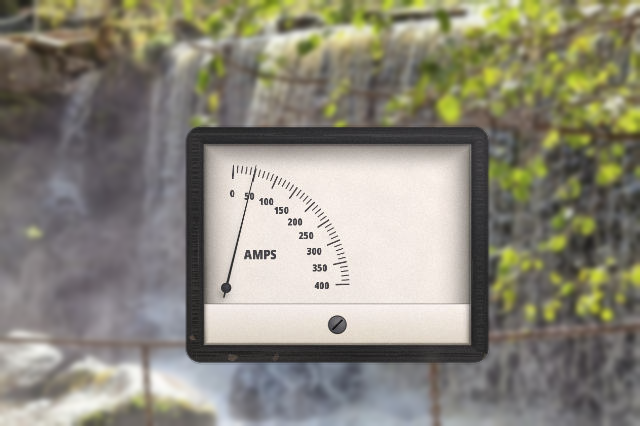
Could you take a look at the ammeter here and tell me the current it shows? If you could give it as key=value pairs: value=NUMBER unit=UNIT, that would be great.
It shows value=50 unit=A
